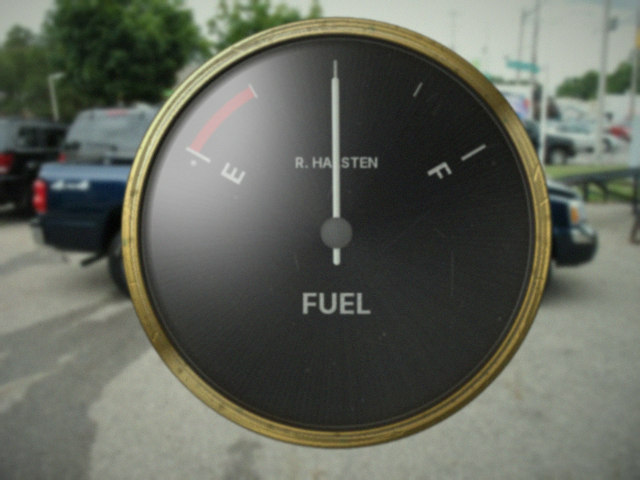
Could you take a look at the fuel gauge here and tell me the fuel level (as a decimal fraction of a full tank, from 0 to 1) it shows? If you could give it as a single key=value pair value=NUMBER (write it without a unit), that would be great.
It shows value=0.5
